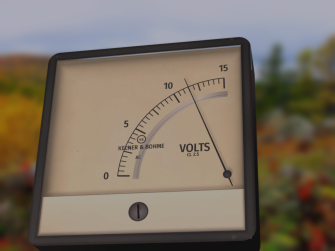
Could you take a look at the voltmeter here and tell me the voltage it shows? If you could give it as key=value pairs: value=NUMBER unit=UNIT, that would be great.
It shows value=11.5 unit=V
